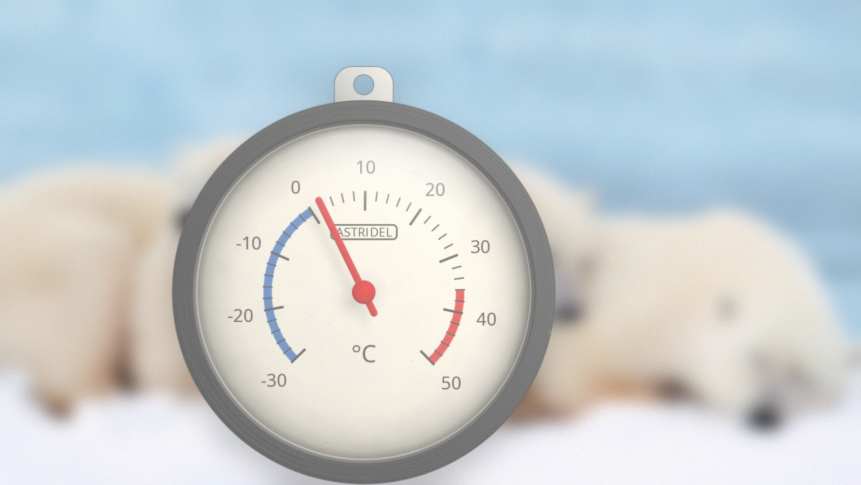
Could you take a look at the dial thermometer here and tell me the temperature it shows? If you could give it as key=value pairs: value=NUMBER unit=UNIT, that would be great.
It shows value=2 unit=°C
